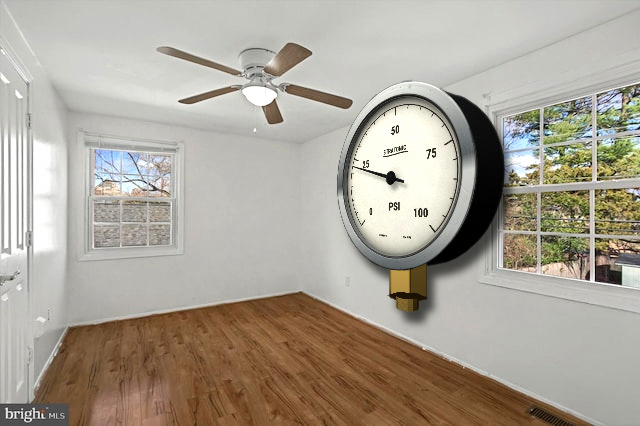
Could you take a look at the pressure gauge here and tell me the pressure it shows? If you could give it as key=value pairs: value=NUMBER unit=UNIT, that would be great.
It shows value=22.5 unit=psi
